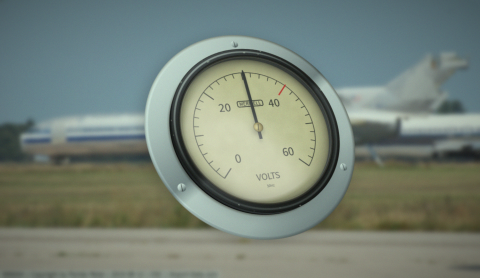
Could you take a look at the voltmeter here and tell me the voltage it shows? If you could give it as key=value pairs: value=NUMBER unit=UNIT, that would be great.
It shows value=30 unit=V
